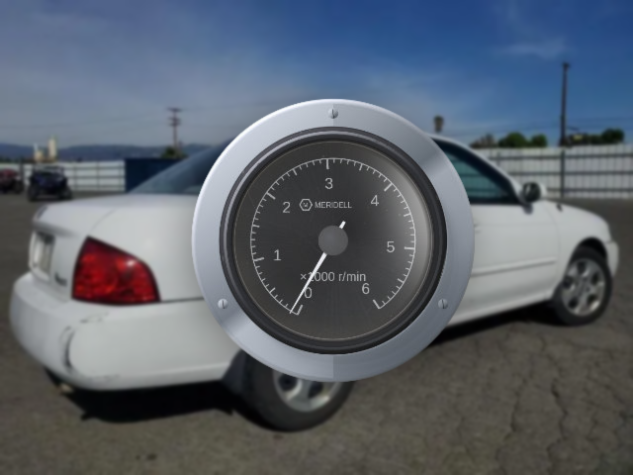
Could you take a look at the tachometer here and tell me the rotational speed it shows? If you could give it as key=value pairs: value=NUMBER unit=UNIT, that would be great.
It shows value=100 unit=rpm
